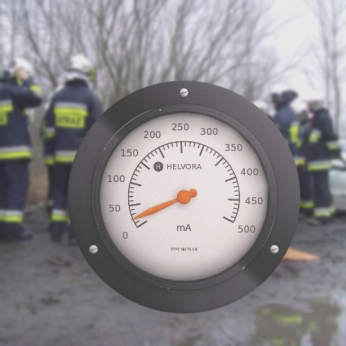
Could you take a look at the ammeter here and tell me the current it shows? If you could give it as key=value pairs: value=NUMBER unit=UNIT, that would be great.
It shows value=20 unit=mA
